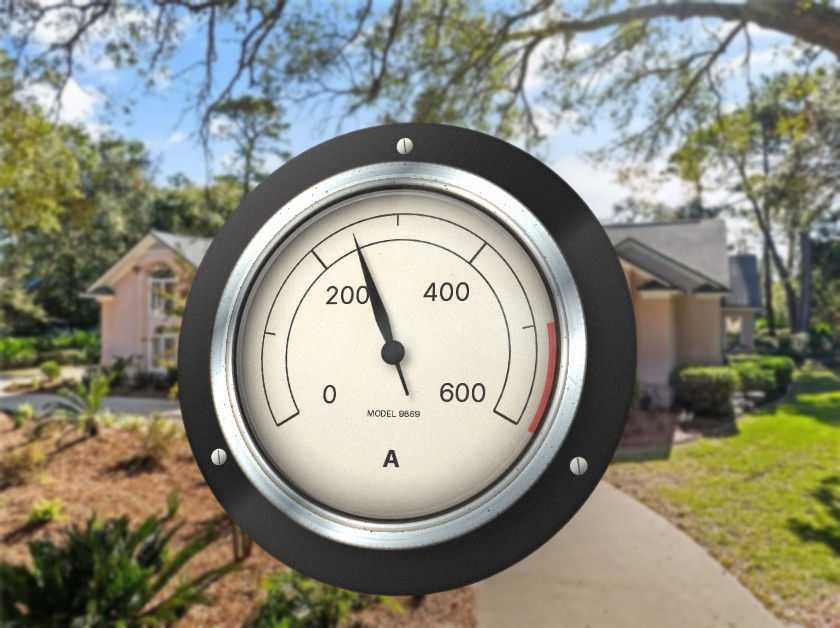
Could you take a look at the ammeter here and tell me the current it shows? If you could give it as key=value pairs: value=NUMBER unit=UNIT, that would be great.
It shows value=250 unit=A
